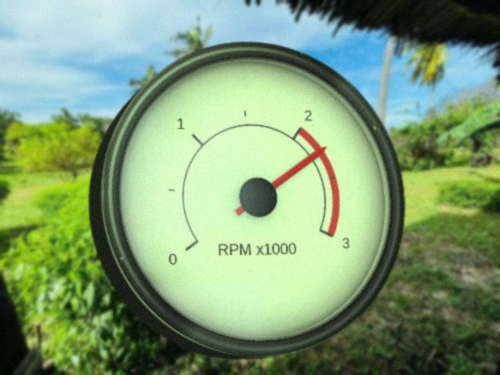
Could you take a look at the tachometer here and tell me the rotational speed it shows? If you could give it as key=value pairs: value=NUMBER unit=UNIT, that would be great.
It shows value=2250 unit=rpm
